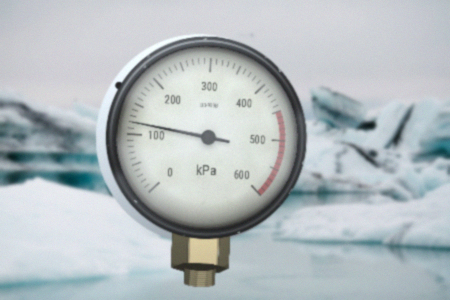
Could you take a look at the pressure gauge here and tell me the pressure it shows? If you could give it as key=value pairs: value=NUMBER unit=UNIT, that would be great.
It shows value=120 unit=kPa
